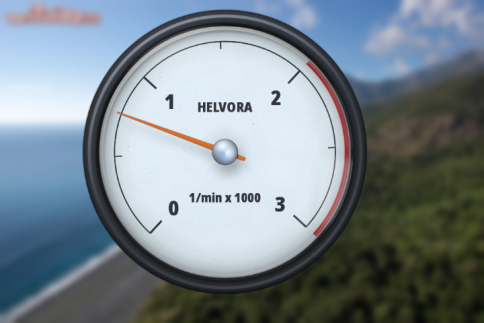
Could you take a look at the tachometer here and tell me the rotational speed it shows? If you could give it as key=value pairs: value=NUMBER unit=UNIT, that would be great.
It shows value=750 unit=rpm
